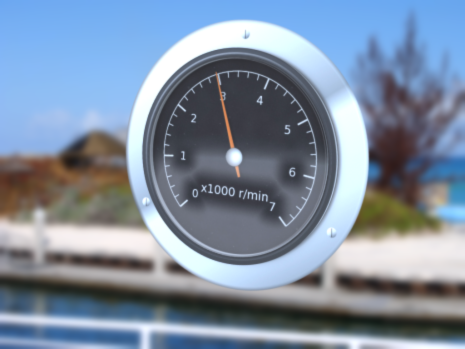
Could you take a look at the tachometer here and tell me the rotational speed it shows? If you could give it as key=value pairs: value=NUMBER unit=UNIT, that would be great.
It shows value=3000 unit=rpm
